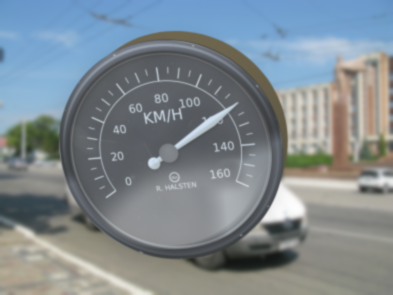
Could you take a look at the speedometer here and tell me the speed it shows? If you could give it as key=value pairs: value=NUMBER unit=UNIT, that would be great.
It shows value=120 unit=km/h
